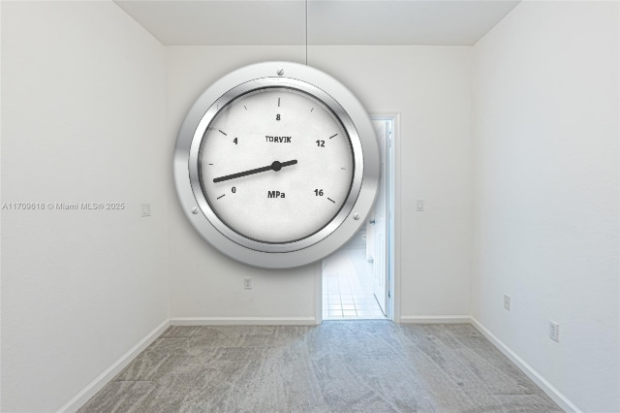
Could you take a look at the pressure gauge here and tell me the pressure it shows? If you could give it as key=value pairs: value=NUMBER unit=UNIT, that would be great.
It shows value=1 unit=MPa
